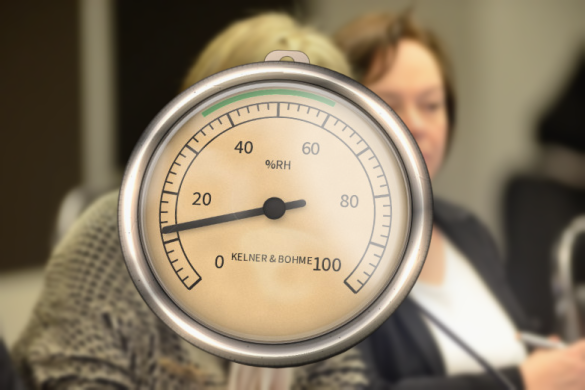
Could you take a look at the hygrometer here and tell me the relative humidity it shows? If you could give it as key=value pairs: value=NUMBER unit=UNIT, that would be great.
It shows value=12 unit=%
